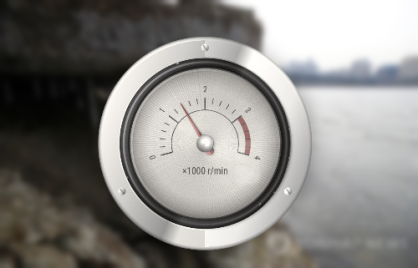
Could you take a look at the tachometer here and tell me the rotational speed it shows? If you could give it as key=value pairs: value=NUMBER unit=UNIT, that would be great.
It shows value=1400 unit=rpm
